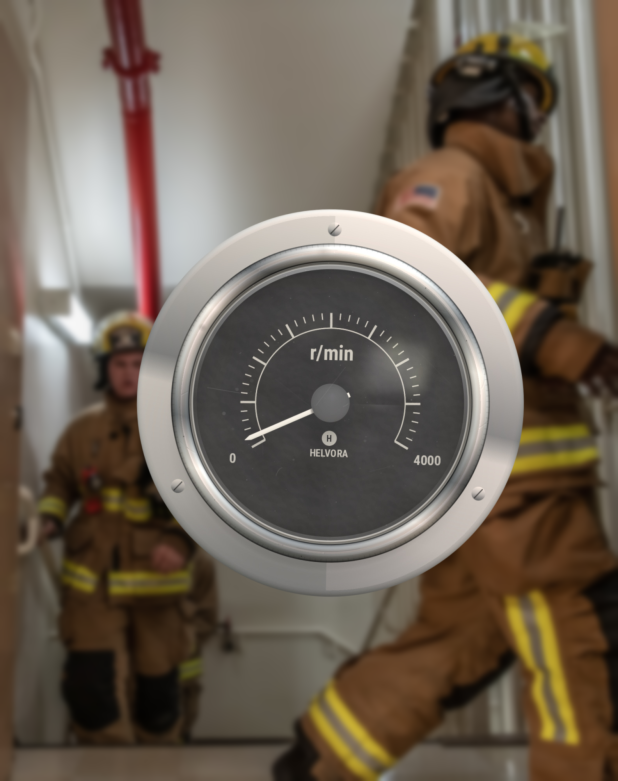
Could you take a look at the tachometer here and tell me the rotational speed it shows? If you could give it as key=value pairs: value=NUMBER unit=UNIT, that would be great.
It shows value=100 unit=rpm
